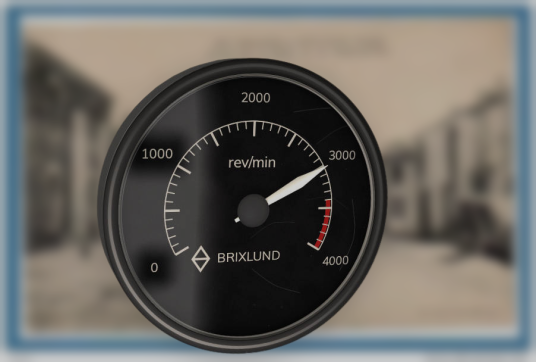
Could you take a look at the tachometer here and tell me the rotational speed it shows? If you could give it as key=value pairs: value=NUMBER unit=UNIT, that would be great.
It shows value=3000 unit=rpm
